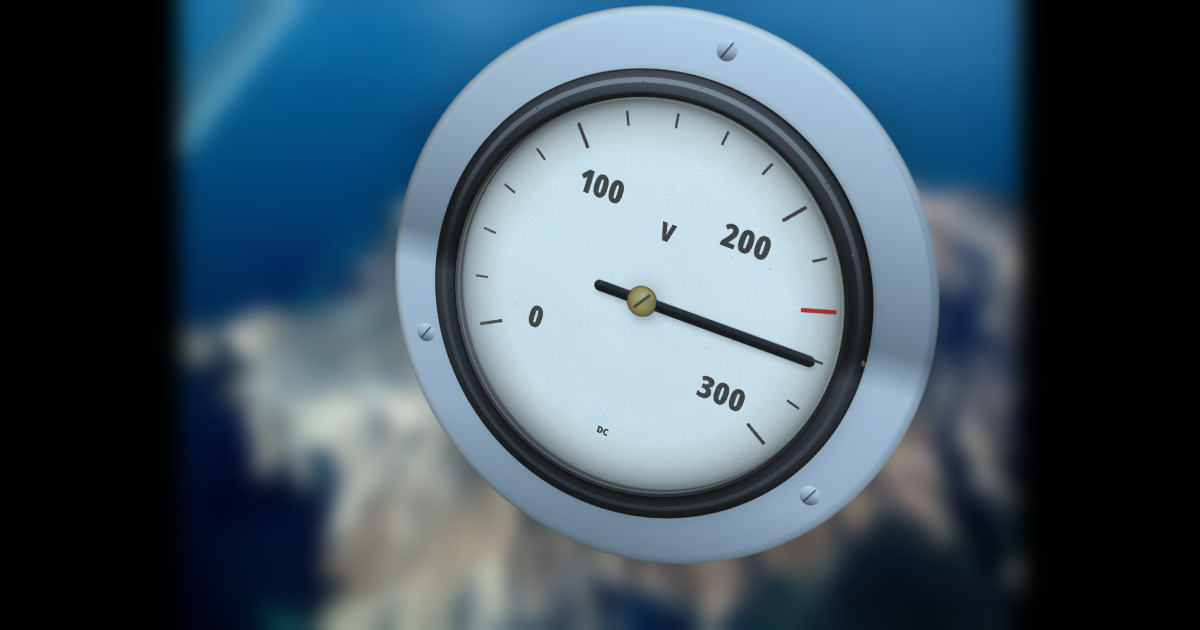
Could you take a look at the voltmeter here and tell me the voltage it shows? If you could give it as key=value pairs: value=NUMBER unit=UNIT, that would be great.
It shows value=260 unit=V
